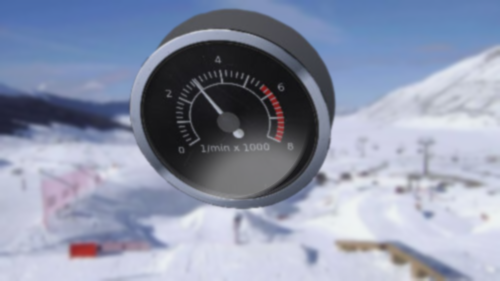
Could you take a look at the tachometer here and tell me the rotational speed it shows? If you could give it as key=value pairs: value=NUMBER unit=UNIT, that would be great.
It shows value=3000 unit=rpm
